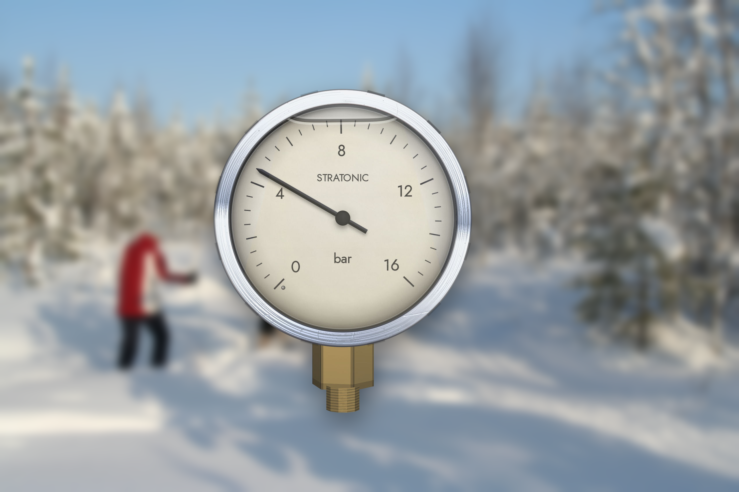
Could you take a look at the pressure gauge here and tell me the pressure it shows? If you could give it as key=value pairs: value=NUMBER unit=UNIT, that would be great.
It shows value=4.5 unit=bar
